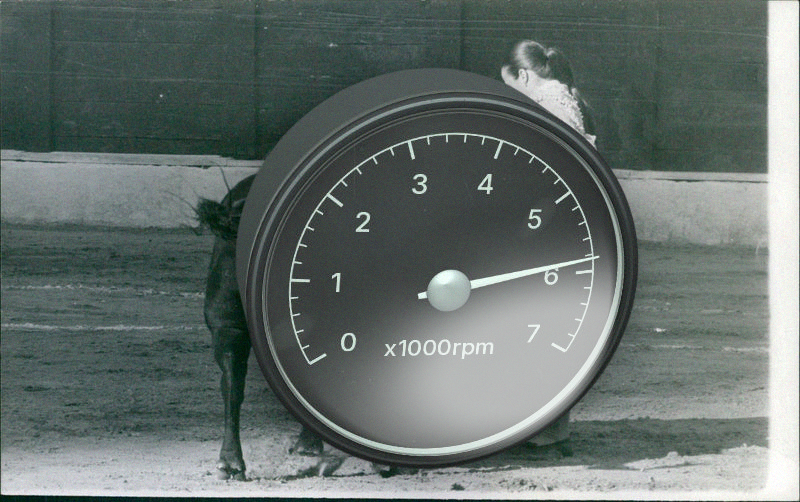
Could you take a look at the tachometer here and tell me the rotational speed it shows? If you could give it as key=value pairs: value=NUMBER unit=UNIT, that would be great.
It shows value=5800 unit=rpm
